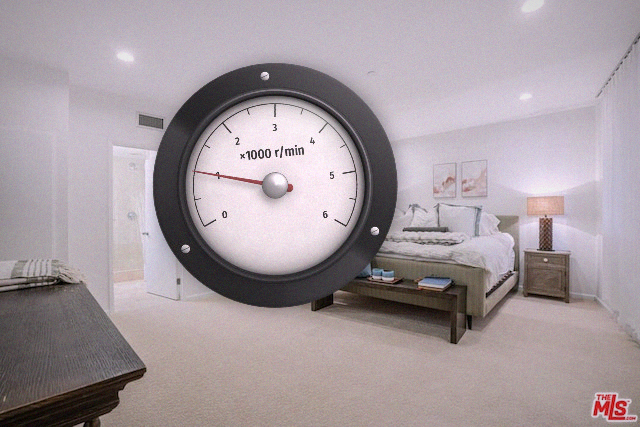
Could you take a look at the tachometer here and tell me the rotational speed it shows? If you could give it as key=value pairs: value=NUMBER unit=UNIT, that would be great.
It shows value=1000 unit=rpm
